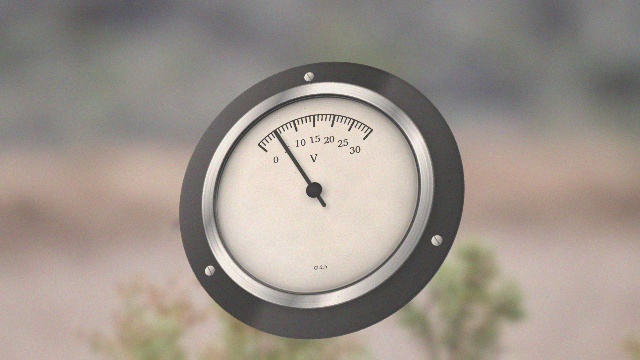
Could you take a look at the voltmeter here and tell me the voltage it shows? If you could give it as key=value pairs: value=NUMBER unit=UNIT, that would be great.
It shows value=5 unit=V
